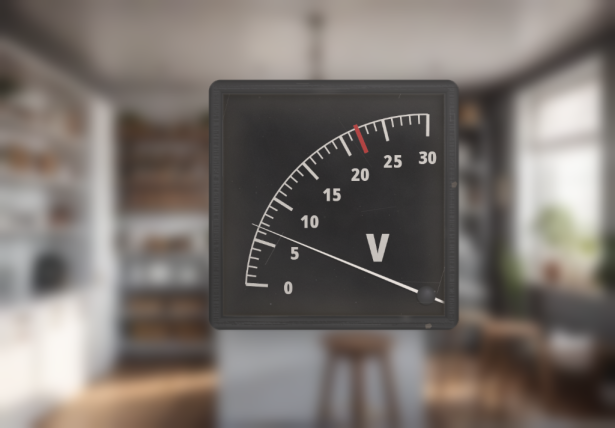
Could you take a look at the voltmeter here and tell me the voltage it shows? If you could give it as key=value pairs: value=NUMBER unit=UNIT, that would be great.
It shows value=6.5 unit=V
